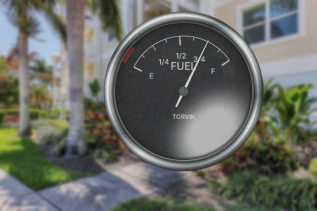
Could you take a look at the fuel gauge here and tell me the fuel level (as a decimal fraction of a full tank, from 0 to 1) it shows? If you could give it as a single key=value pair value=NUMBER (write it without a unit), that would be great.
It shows value=0.75
